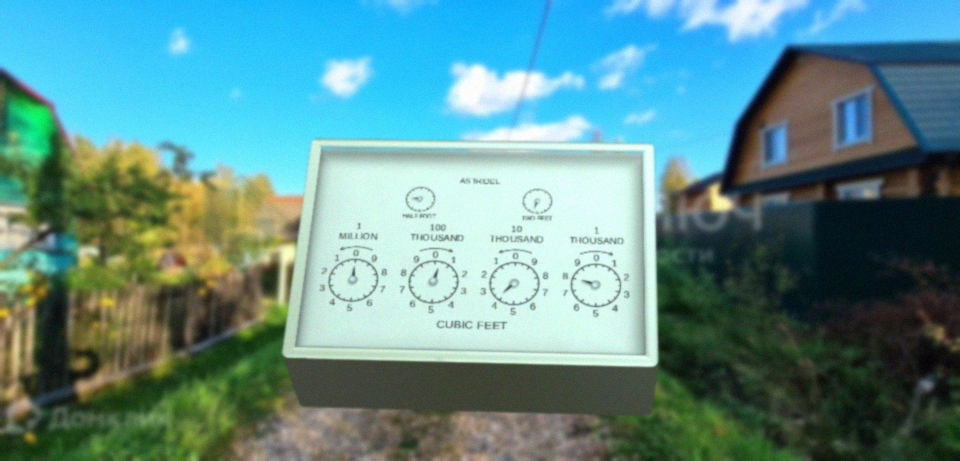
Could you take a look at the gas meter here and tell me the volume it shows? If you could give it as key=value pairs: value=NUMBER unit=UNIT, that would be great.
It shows value=3800 unit=ft³
